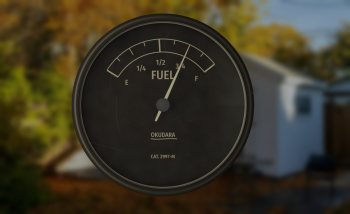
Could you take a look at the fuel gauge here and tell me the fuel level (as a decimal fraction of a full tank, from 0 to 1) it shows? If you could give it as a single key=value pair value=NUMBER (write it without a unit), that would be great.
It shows value=0.75
